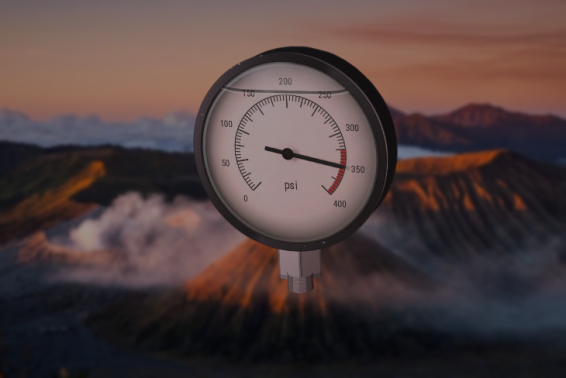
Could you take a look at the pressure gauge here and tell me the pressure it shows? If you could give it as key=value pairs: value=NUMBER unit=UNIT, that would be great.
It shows value=350 unit=psi
